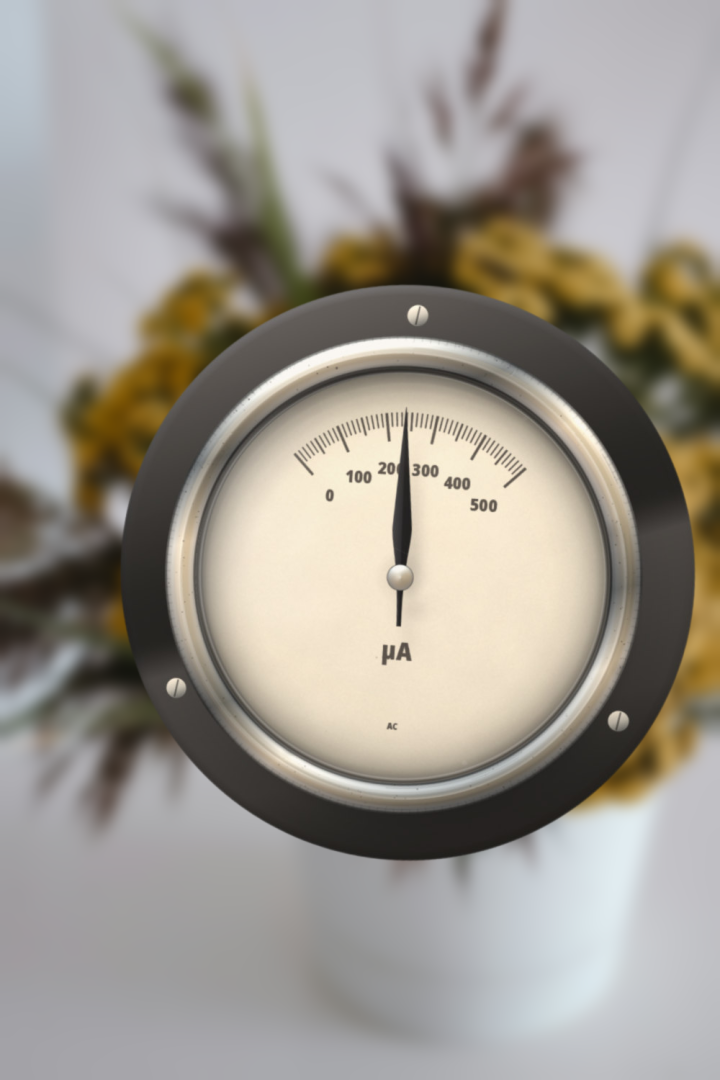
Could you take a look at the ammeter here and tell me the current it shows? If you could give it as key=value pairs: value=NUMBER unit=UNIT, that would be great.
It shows value=240 unit=µA
